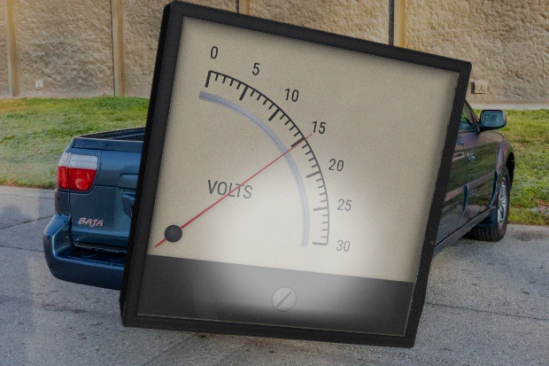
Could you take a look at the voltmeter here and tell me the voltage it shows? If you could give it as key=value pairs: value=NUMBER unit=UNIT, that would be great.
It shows value=15 unit=V
